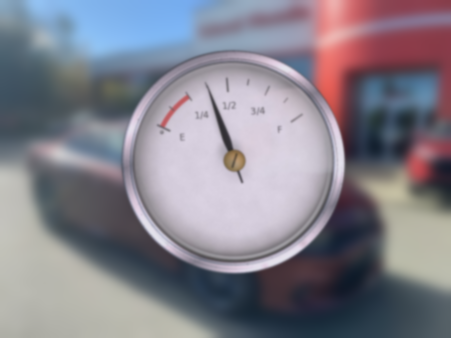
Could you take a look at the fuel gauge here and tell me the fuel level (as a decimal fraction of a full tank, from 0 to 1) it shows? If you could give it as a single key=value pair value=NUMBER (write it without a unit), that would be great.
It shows value=0.375
